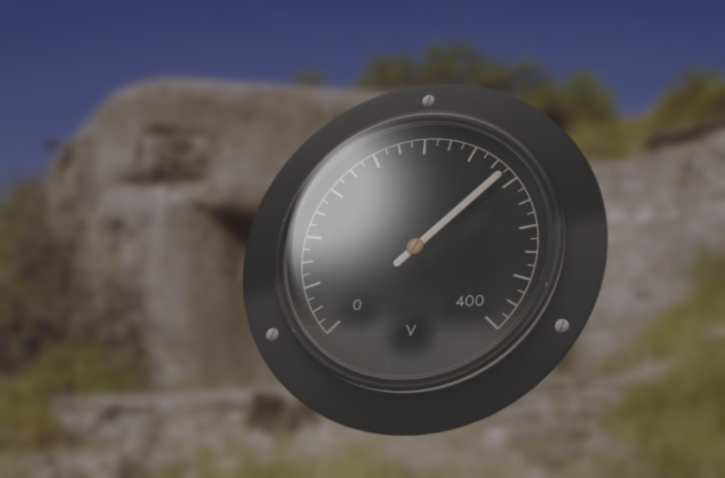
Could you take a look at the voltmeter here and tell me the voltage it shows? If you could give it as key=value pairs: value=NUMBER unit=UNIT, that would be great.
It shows value=270 unit=V
